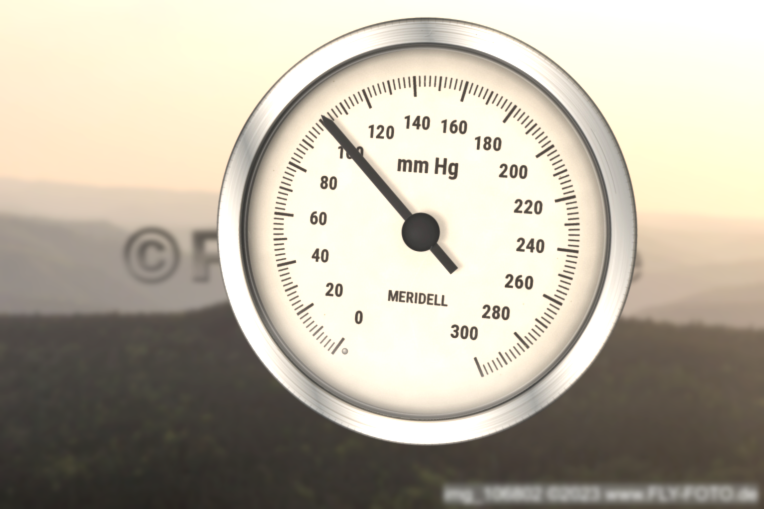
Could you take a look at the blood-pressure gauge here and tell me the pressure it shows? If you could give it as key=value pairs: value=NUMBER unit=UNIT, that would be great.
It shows value=102 unit=mmHg
